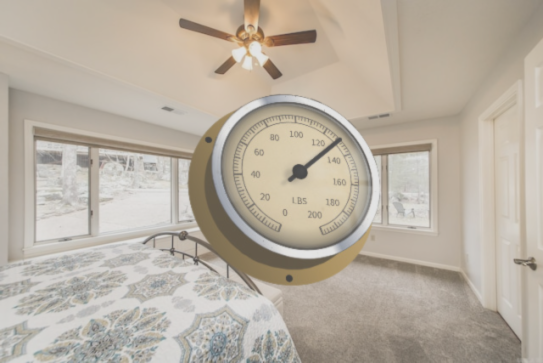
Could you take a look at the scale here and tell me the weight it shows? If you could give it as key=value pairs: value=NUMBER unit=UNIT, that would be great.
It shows value=130 unit=lb
